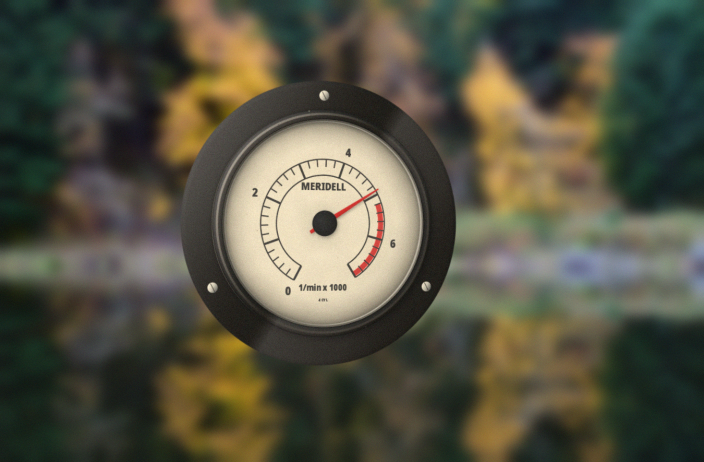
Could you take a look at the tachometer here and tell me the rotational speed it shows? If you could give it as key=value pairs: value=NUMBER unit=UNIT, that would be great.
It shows value=4900 unit=rpm
